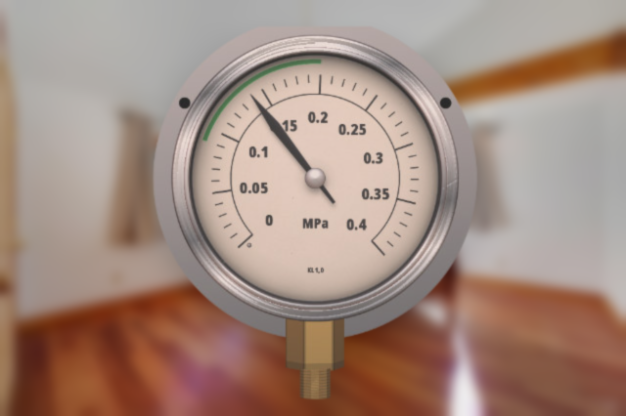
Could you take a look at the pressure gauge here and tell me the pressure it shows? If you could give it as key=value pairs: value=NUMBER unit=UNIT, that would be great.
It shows value=0.14 unit=MPa
